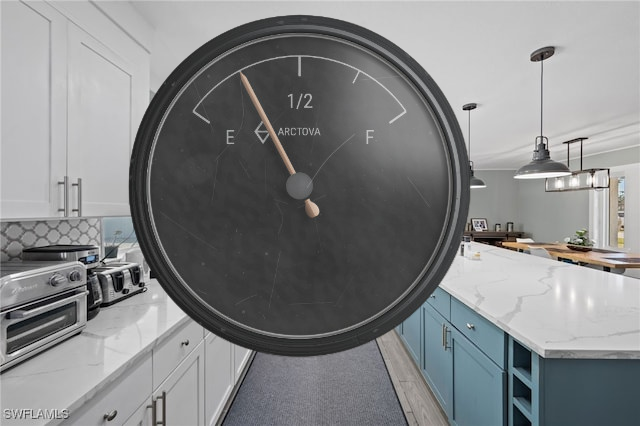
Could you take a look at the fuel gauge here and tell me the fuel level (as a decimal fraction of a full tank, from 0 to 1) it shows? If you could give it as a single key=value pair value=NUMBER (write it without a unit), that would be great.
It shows value=0.25
